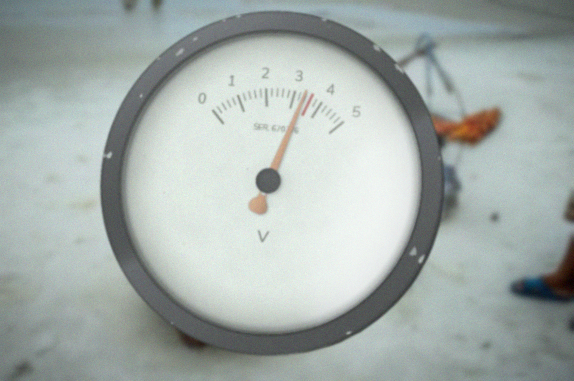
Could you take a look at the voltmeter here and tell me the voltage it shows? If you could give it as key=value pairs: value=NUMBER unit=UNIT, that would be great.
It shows value=3.4 unit=V
